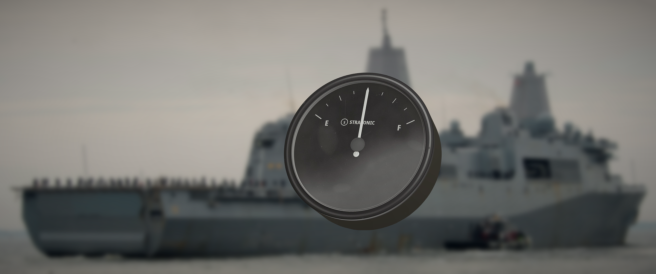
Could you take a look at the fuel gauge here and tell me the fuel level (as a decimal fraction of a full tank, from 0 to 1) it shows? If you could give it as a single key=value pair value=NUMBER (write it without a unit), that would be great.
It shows value=0.5
